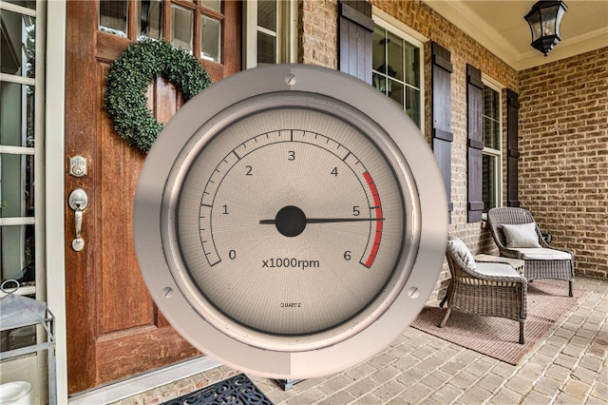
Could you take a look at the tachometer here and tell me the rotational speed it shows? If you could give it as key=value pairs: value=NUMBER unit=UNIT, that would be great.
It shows value=5200 unit=rpm
